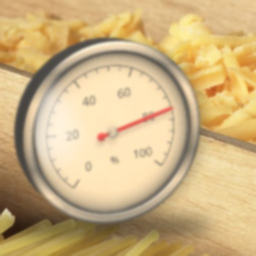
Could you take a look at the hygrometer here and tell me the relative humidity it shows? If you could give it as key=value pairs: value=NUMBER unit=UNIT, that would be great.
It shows value=80 unit=%
